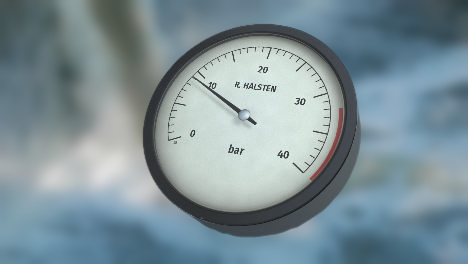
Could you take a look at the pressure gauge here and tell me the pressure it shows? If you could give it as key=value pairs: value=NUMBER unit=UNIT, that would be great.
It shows value=9 unit=bar
